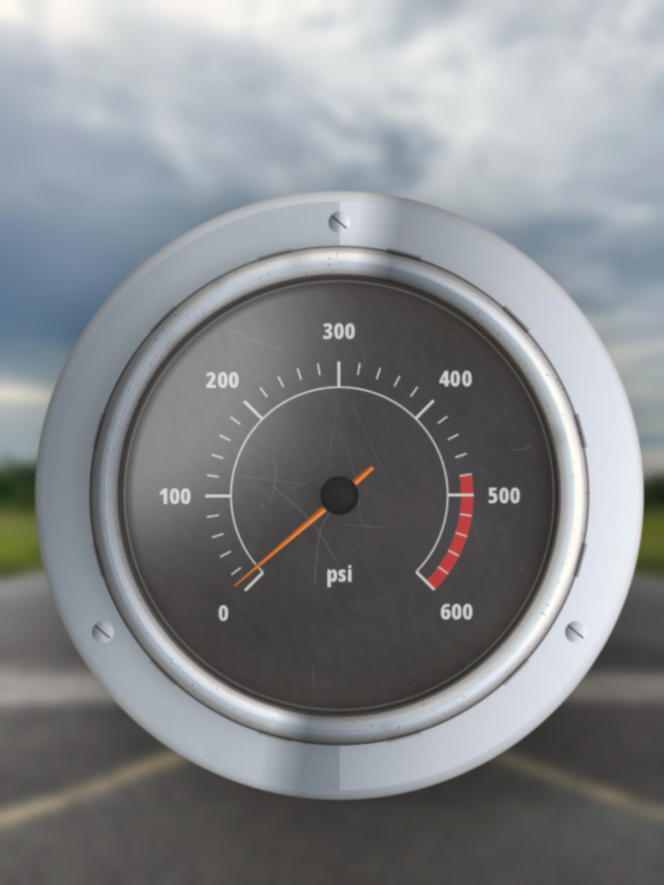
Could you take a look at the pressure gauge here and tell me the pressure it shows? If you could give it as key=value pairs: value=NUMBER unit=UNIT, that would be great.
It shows value=10 unit=psi
